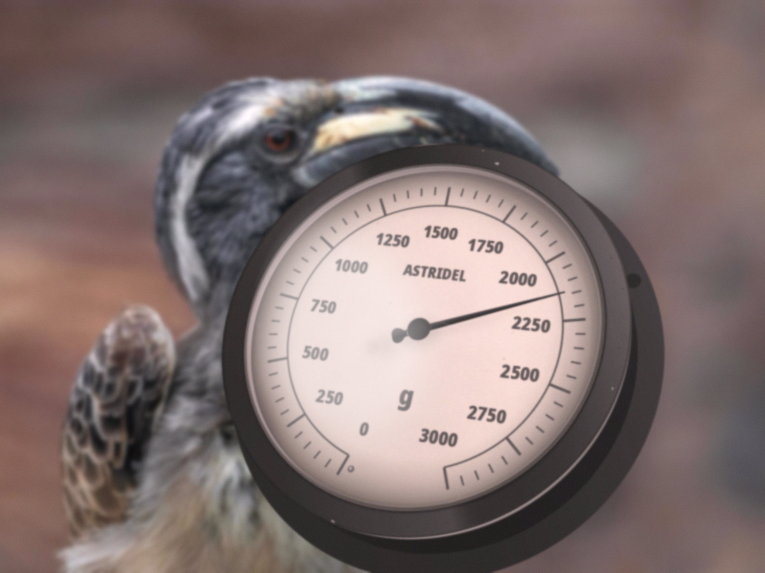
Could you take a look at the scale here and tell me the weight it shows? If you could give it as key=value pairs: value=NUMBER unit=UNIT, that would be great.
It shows value=2150 unit=g
